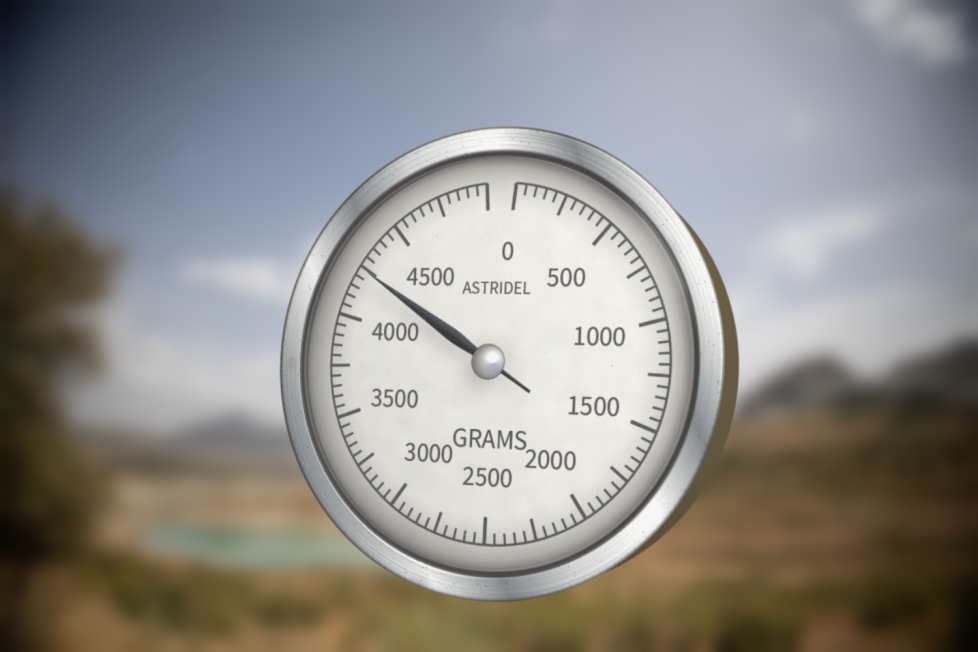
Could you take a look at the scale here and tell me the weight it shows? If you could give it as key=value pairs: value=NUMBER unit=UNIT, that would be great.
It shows value=4250 unit=g
